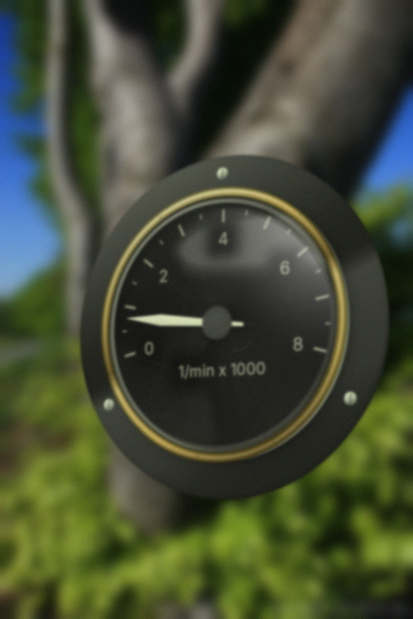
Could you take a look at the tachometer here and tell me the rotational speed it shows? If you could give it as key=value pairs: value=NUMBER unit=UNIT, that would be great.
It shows value=750 unit=rpm
